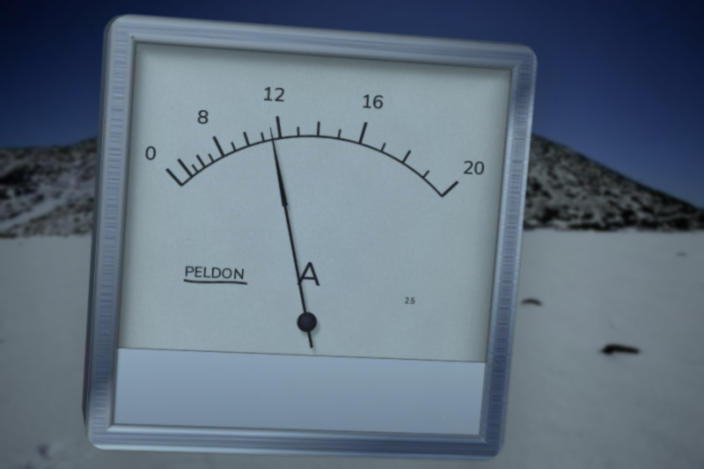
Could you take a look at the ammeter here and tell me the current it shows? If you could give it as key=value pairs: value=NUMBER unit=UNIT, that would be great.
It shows value=11.5 unit=A
